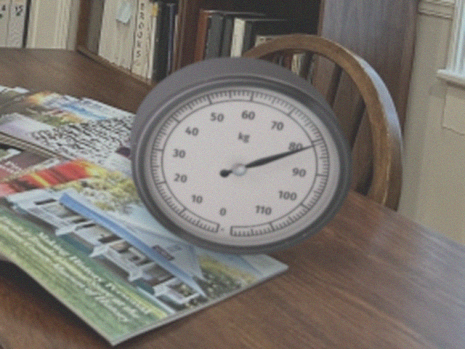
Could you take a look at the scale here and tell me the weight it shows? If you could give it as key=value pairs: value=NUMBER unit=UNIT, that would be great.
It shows value=80 unit=kg
